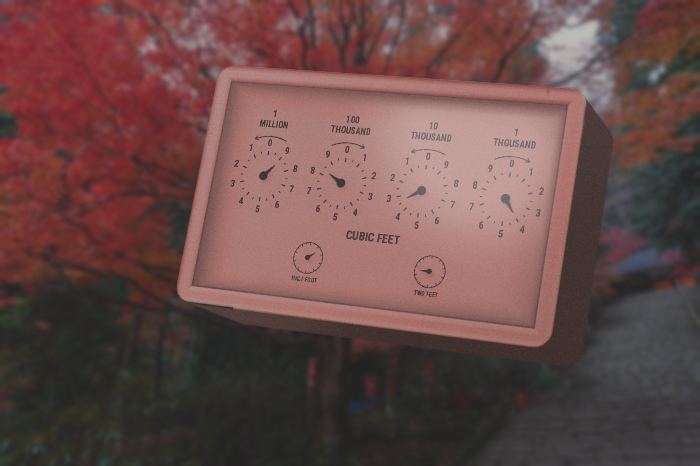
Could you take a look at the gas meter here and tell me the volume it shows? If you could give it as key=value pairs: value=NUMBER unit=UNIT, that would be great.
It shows value=883400 unit=ft³
